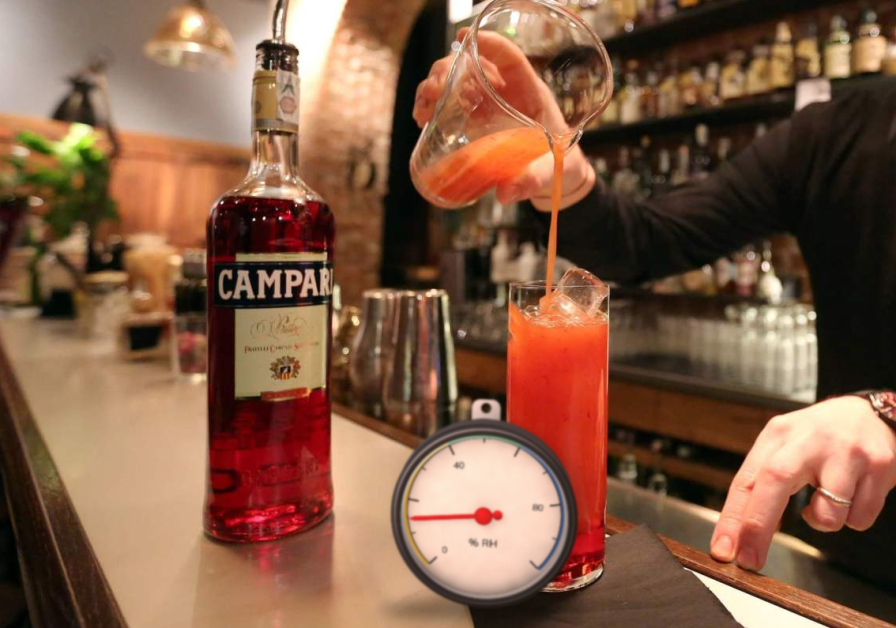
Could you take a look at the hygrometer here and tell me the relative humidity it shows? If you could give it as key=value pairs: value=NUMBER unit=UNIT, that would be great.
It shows value=15 unit=%
